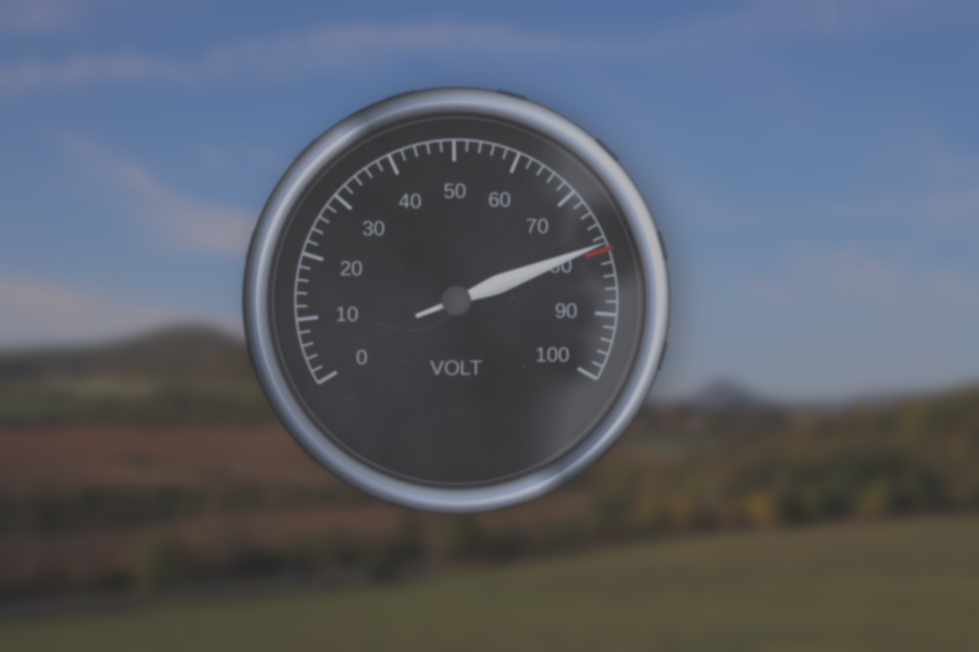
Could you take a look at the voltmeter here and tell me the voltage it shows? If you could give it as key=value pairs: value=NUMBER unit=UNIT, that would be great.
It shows value=79 unit=V
